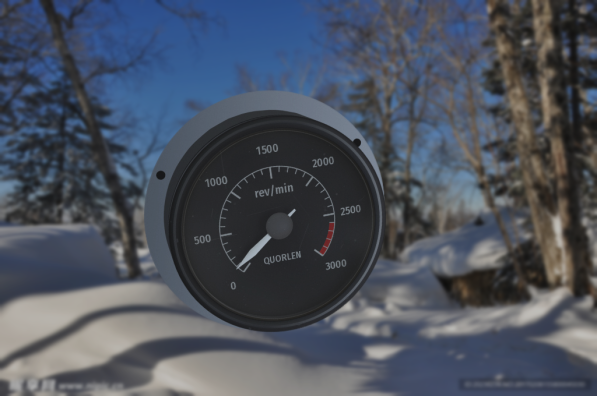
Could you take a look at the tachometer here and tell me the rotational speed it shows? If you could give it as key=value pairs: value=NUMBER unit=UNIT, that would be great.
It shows value=100 unit=rpm
